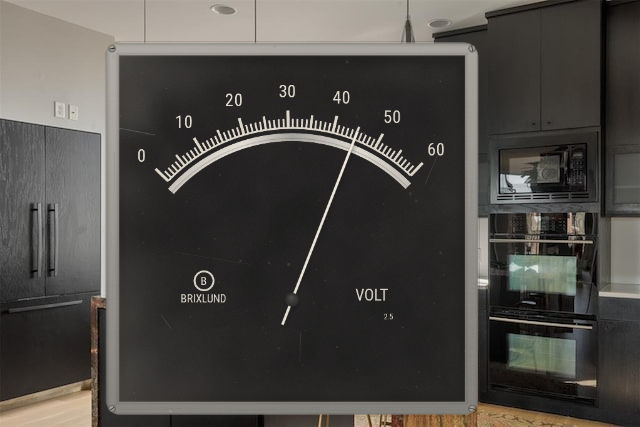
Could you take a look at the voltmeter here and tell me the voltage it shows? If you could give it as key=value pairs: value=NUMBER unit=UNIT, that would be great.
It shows value=45 unit=V
